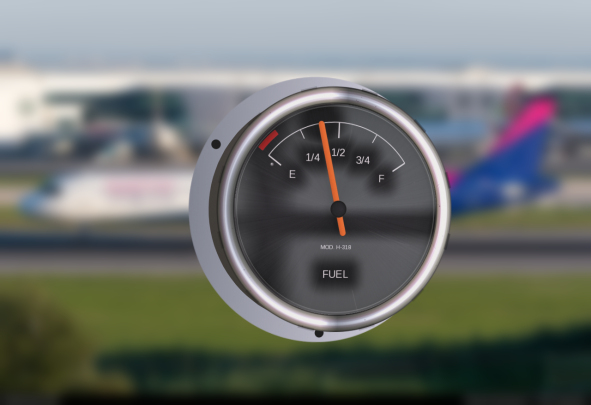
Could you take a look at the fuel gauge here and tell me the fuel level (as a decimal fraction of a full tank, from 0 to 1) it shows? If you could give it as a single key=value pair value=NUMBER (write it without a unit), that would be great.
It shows value=0.375
